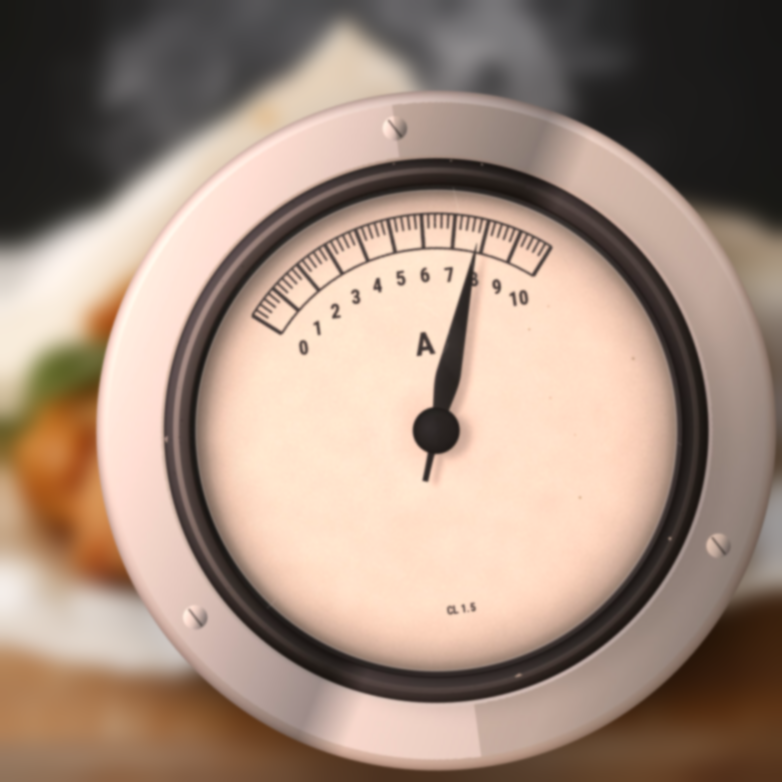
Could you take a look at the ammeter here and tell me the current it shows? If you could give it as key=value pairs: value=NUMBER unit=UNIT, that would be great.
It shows value=7.8 unit=A
